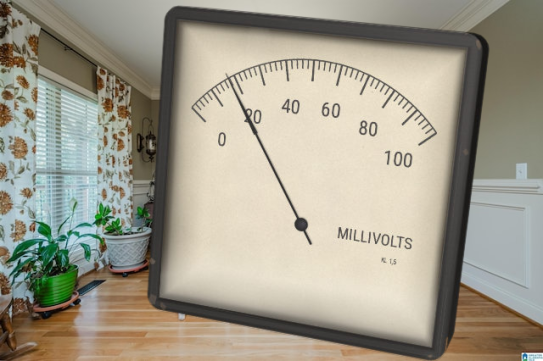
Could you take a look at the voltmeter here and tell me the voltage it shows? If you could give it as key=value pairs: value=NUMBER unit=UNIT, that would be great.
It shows value=18 unit=mV
